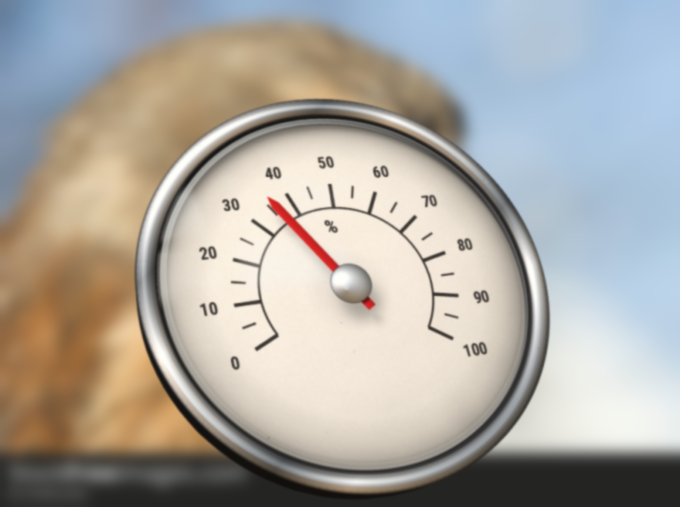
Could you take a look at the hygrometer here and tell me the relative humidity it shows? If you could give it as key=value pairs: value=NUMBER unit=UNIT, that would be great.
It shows value=35 unit=%
